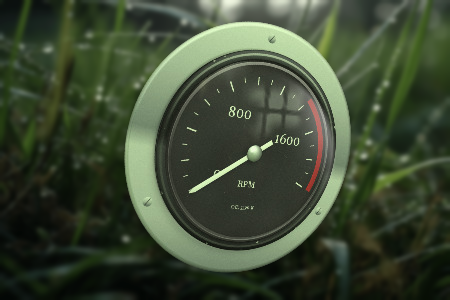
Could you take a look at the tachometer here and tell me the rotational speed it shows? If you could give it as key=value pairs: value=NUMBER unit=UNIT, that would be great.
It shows value=0 unit=rpm
